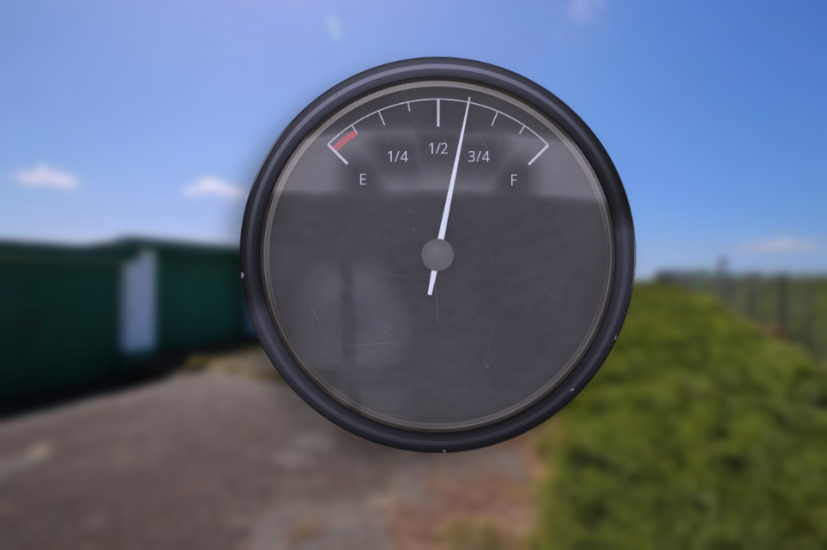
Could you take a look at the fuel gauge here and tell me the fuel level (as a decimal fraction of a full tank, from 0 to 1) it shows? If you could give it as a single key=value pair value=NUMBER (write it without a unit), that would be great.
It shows value=0.625
